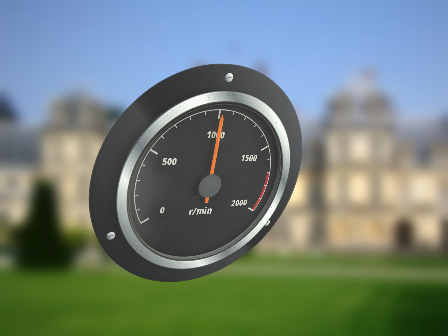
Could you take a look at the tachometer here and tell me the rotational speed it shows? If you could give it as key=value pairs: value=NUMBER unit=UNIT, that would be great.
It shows value=1000 unit=rpm
